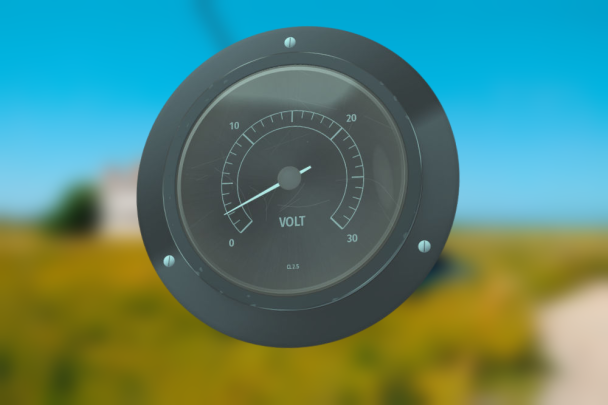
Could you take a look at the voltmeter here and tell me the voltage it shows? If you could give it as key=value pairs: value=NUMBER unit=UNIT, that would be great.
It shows value=2 unit=V
